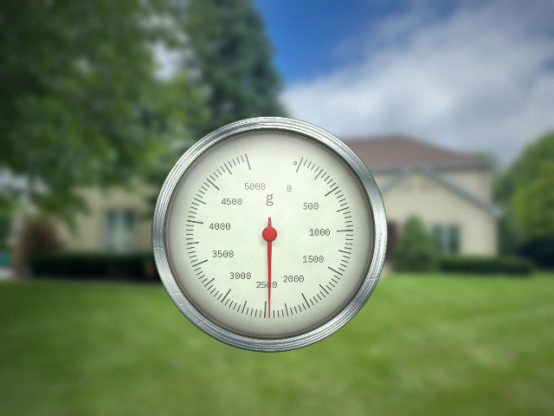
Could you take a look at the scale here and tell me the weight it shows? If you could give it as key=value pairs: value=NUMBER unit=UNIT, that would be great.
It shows value=2450 unit=g
